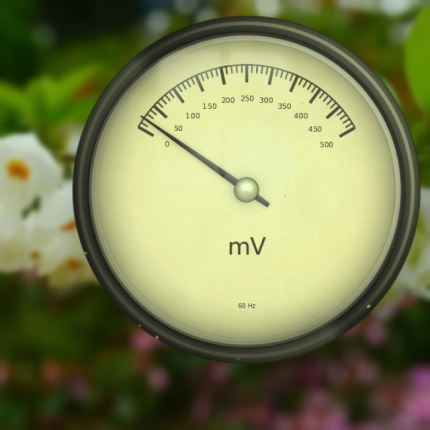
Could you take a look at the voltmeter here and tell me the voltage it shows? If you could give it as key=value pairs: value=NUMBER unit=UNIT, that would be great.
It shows value=20 unit=mV
